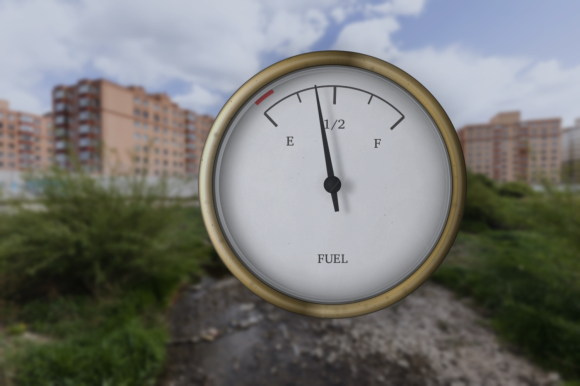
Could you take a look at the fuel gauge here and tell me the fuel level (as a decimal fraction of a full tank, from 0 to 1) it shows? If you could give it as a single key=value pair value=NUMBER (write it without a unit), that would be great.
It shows value=0.375
